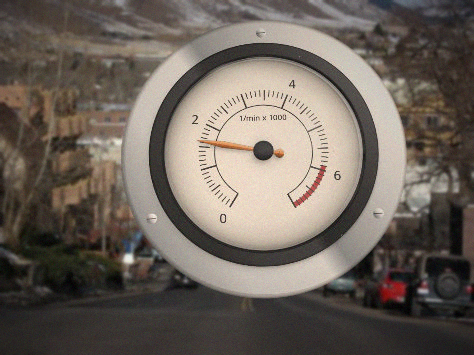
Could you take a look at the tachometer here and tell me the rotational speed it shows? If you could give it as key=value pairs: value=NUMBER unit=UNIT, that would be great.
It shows value=1600 unit=rpm
